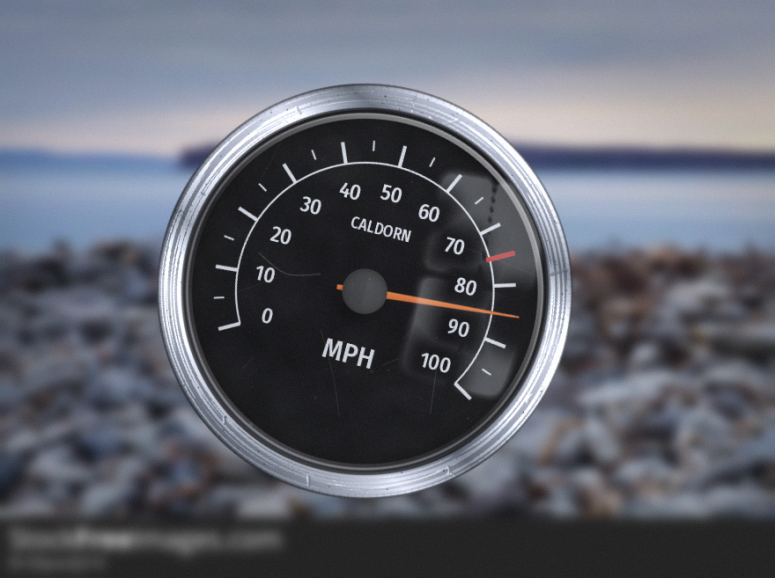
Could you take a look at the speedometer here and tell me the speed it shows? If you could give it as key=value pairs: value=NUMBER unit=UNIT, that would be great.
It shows value=85 unit=mph
